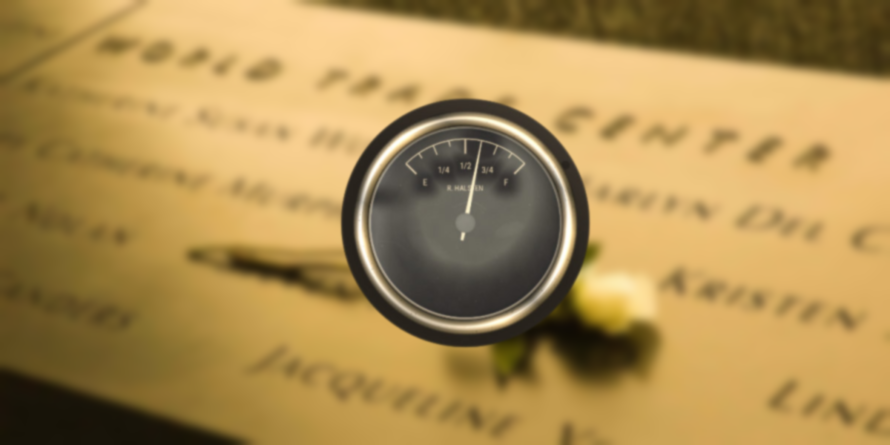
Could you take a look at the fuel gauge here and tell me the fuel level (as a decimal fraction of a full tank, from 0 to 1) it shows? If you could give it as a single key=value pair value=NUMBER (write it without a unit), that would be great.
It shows value=0.625
